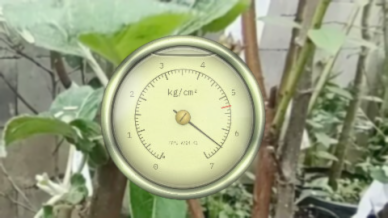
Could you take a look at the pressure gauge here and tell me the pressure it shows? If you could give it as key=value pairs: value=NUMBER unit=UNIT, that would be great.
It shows value=6.5 unit=kg/cm²
